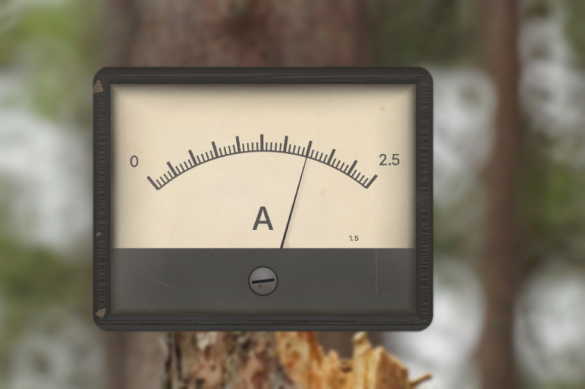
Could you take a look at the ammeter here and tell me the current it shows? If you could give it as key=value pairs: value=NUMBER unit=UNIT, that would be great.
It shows value=1.75 unit=A
